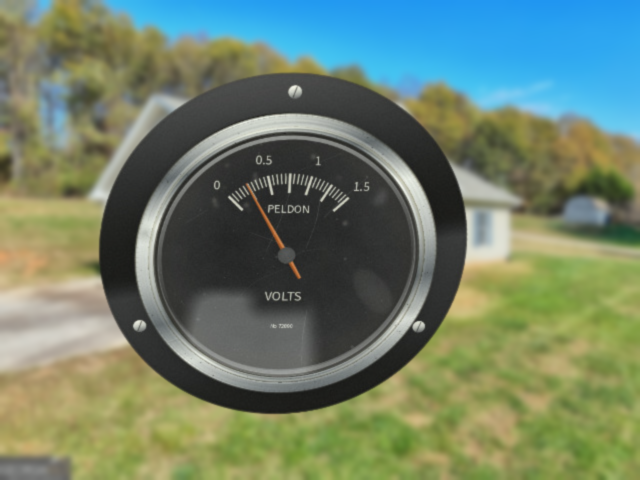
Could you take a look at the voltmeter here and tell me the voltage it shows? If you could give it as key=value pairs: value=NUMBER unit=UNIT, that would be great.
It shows value=0.25 unit=V
